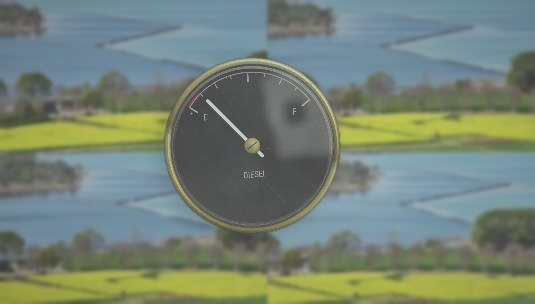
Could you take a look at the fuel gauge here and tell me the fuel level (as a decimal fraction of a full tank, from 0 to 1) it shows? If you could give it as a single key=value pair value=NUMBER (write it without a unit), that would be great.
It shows value=0.125
